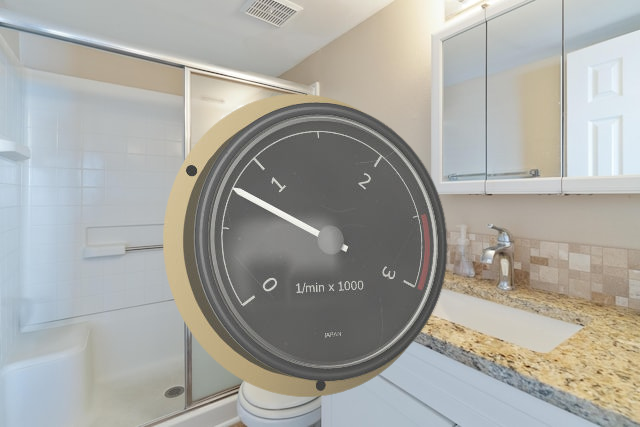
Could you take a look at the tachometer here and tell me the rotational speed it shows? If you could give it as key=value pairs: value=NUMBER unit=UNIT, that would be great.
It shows value=750 unit=rpm
